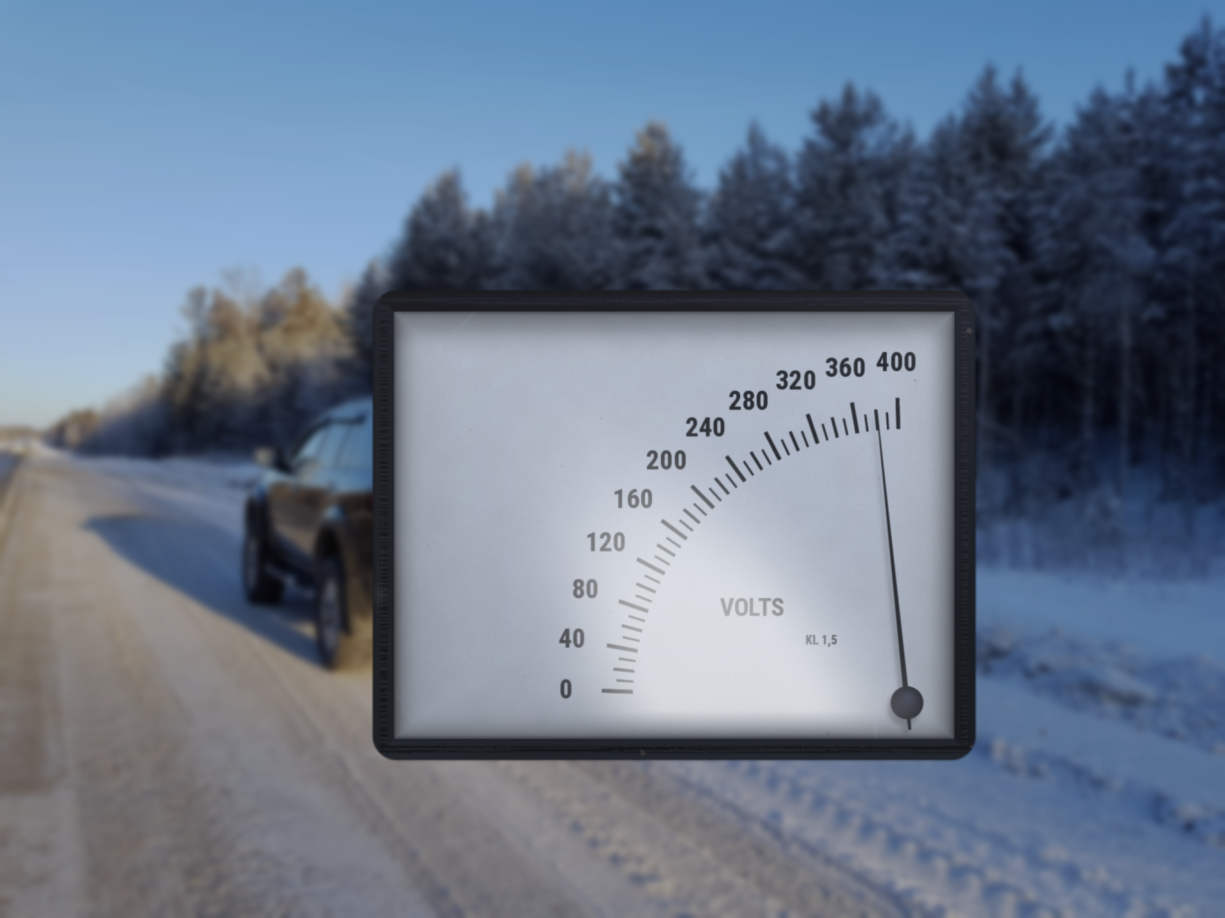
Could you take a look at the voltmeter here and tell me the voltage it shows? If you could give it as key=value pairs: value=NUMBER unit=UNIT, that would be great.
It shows value=380 unit=V
